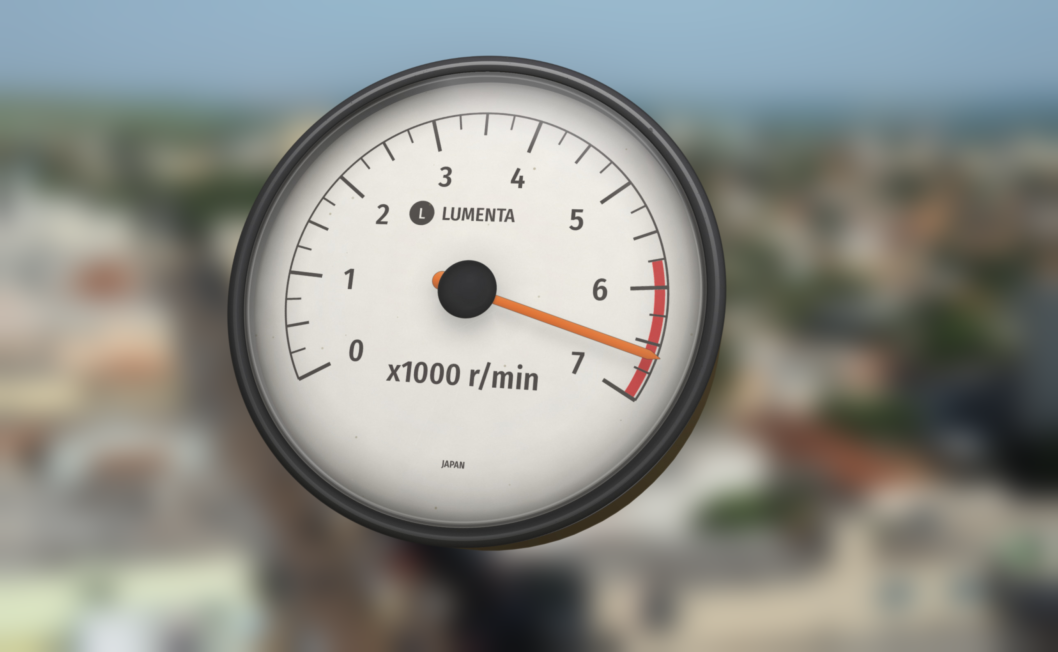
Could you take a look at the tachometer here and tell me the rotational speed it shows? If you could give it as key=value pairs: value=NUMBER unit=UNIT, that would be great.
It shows value=6625 unit=rpm
